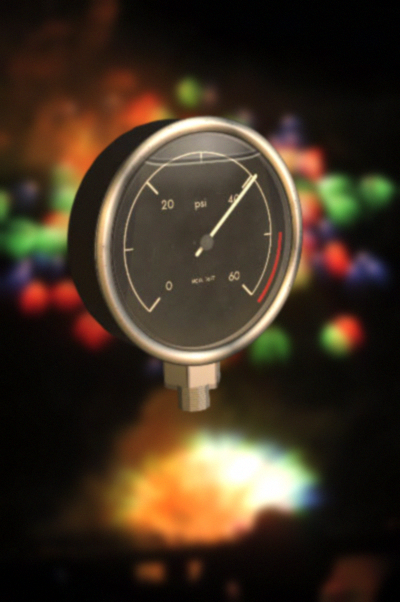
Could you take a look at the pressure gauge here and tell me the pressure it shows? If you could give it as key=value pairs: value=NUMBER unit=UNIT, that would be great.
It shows value=40 unit=psi
